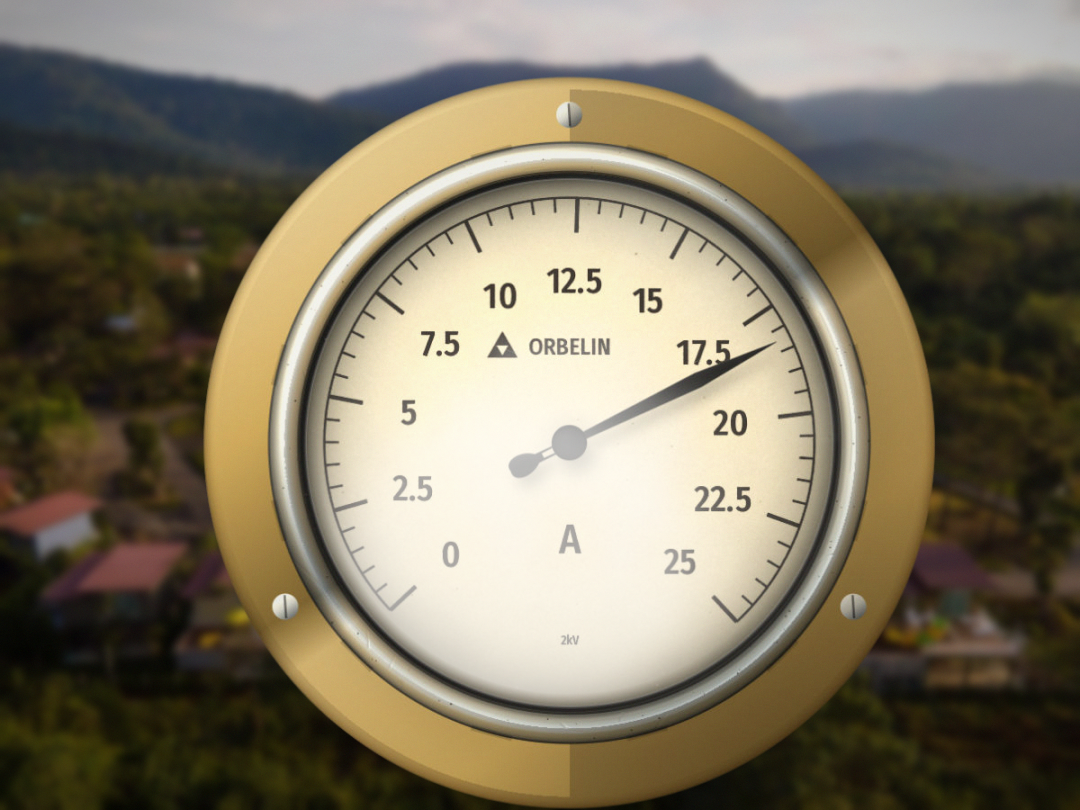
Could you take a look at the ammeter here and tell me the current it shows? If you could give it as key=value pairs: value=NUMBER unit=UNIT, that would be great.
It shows value=18.25 unit=A
